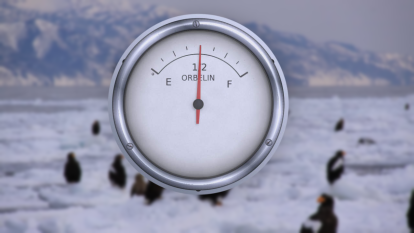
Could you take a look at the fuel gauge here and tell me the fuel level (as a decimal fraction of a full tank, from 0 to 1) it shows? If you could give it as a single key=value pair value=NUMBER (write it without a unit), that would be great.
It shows value=0.5
